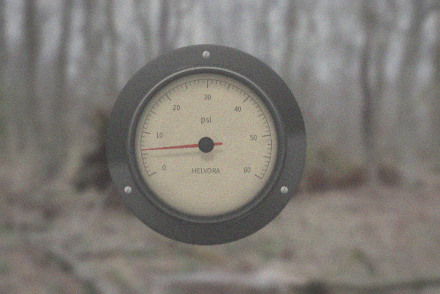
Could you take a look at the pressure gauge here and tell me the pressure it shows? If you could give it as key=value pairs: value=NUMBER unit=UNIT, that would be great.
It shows value=6 unit=psi
